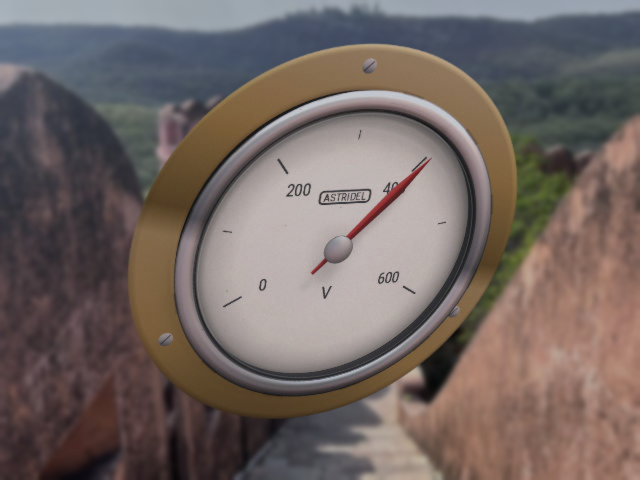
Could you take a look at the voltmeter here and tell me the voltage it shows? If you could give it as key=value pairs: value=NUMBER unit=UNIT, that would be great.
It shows value=400 unit=V
